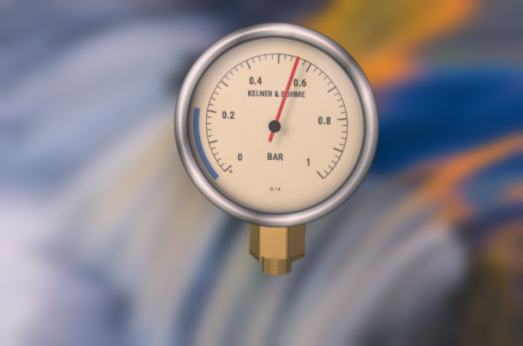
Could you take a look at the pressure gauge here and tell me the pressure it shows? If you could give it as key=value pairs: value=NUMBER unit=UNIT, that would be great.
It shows value=0.56 unit=bar
